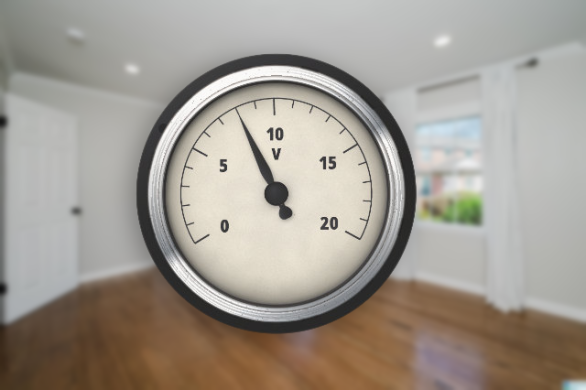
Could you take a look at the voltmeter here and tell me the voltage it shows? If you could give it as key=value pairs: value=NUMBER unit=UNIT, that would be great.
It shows value=8 unit=V
